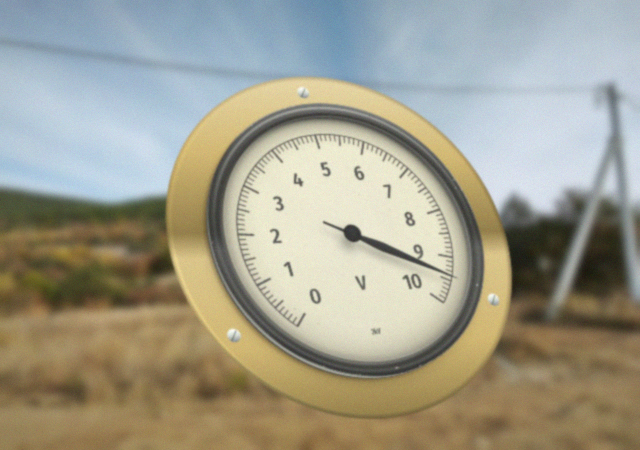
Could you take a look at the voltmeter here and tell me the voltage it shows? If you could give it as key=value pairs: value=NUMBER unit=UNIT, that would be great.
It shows value=9.5 unit=V
